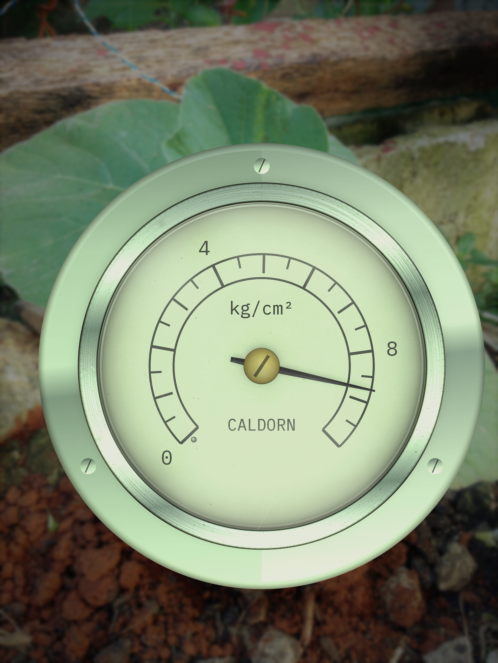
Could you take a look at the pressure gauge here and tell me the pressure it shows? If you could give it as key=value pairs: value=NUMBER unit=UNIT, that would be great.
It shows value=8.75 unit=kg/cm²
